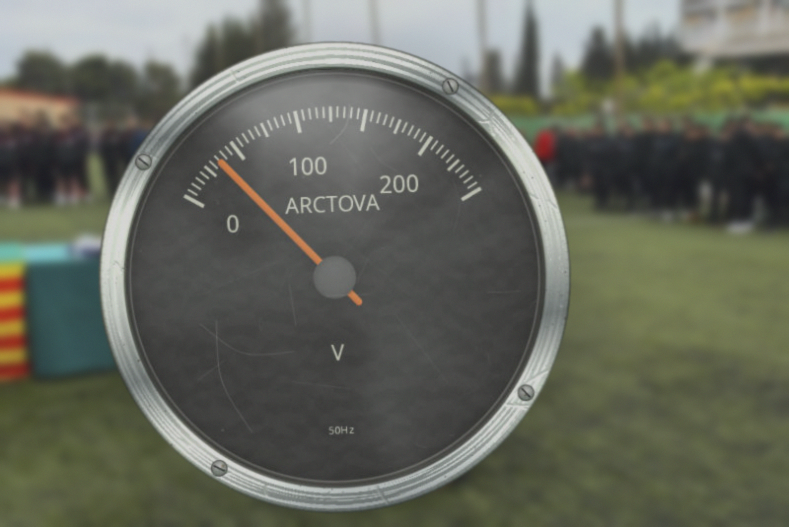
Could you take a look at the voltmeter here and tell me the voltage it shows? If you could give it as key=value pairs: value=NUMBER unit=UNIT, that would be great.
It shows value=35 unit=V
